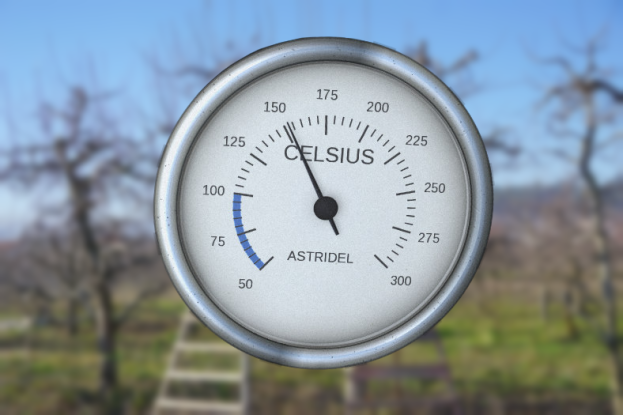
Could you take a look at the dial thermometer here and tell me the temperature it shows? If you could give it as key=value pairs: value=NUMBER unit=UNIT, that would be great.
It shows value=152.5 unit=°C
